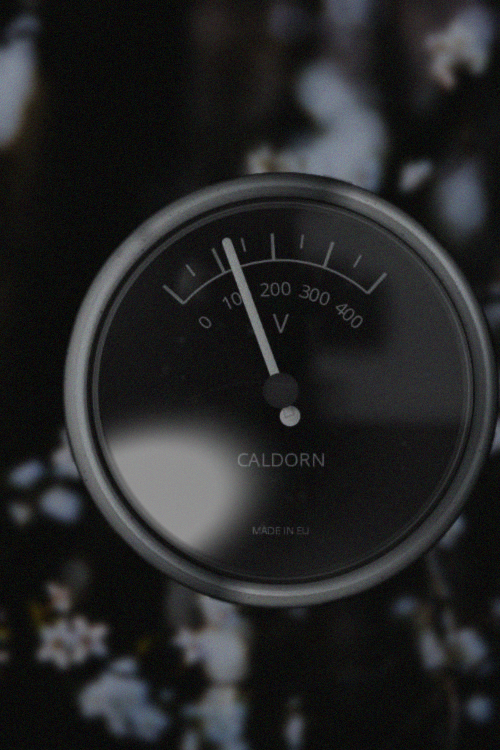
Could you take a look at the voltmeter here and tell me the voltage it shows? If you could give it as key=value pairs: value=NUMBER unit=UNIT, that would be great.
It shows value=125 unit=V
